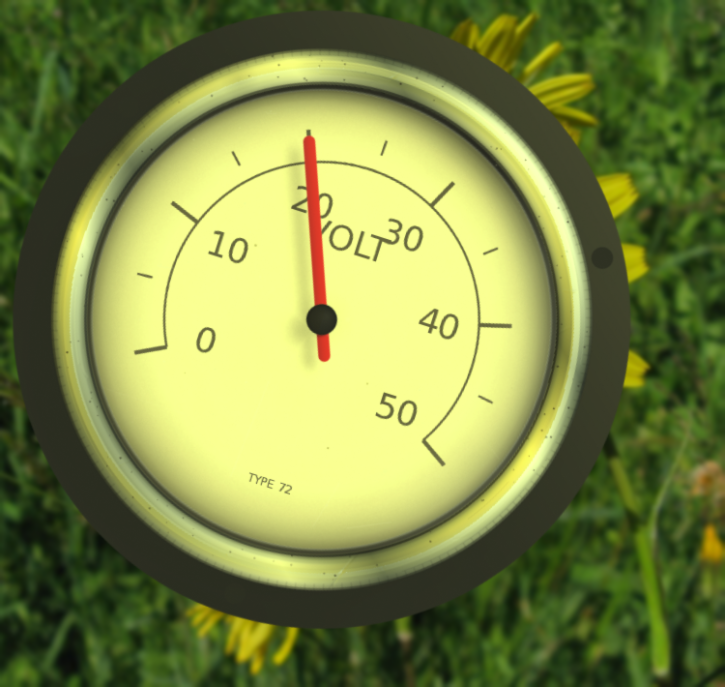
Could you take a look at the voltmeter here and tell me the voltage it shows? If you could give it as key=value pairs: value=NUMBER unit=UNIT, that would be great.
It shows value=20 unit=V
